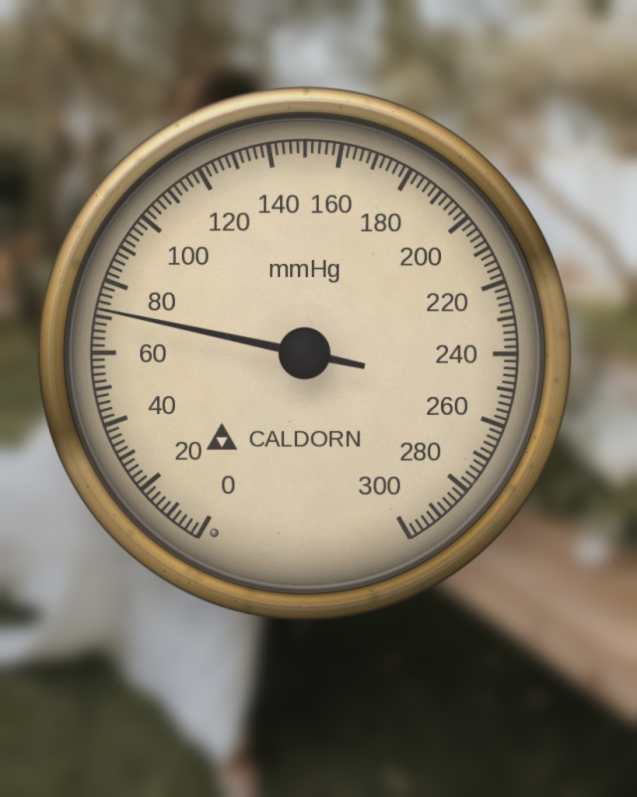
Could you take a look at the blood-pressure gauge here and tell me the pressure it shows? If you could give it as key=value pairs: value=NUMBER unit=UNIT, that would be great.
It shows value=72 unit=mmHg
